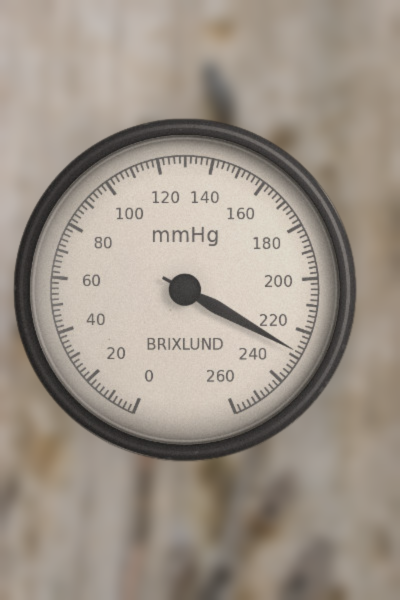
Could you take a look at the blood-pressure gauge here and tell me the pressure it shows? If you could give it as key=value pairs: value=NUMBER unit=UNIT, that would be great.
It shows value=228 unit=mmHg
